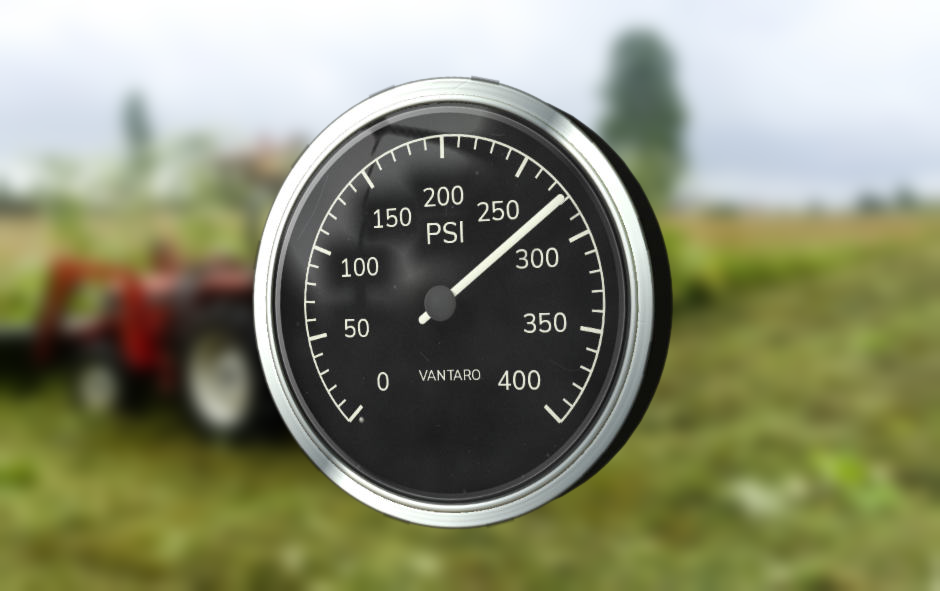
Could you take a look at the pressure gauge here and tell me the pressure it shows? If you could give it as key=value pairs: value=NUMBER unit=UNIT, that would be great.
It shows value=280 unit=psi
